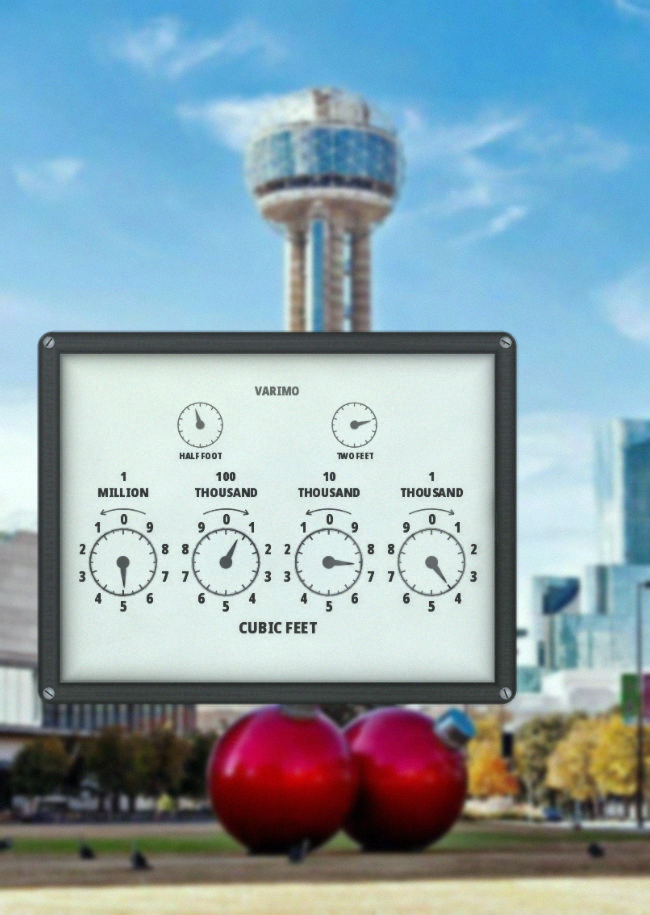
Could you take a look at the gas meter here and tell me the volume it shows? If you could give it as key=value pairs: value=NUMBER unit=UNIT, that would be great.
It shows value=507400 unit=ft³
